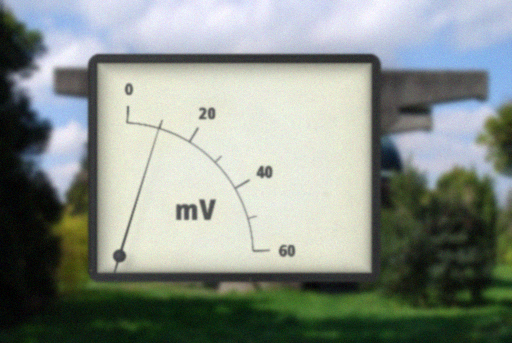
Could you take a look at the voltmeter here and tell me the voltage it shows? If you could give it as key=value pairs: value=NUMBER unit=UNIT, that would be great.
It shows value=10 unit=mV
